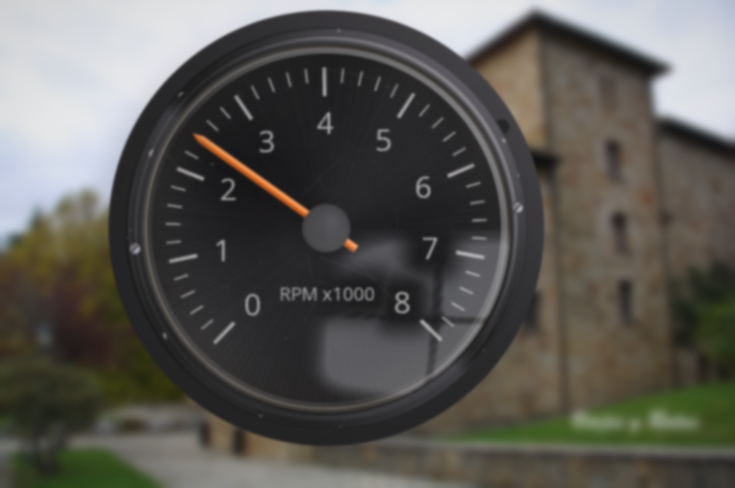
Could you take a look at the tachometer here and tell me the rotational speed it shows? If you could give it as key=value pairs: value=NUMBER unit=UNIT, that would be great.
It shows value=2400 unit=rpm
